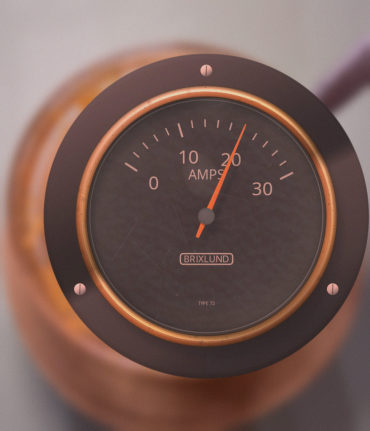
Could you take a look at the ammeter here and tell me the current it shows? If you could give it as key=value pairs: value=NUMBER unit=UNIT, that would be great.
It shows value=20 unit=A
